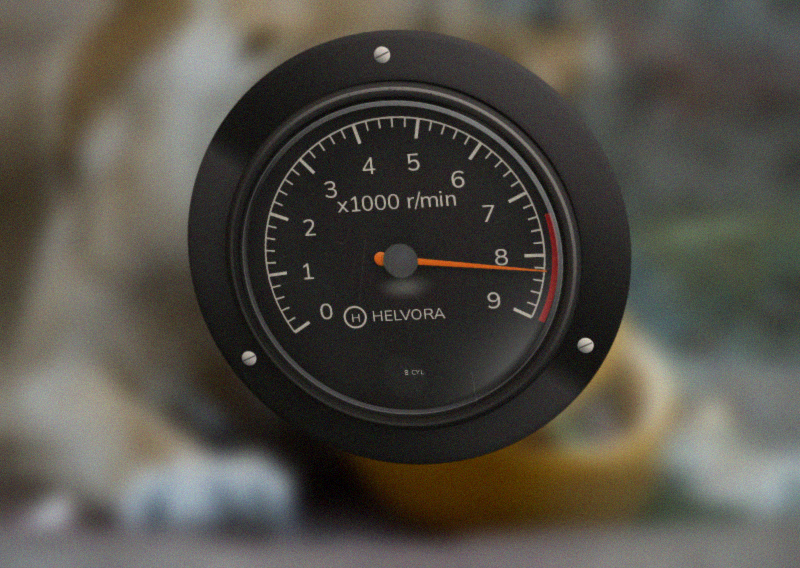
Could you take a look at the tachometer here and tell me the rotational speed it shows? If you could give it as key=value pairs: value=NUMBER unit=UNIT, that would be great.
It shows value=8200 unit=rpm
